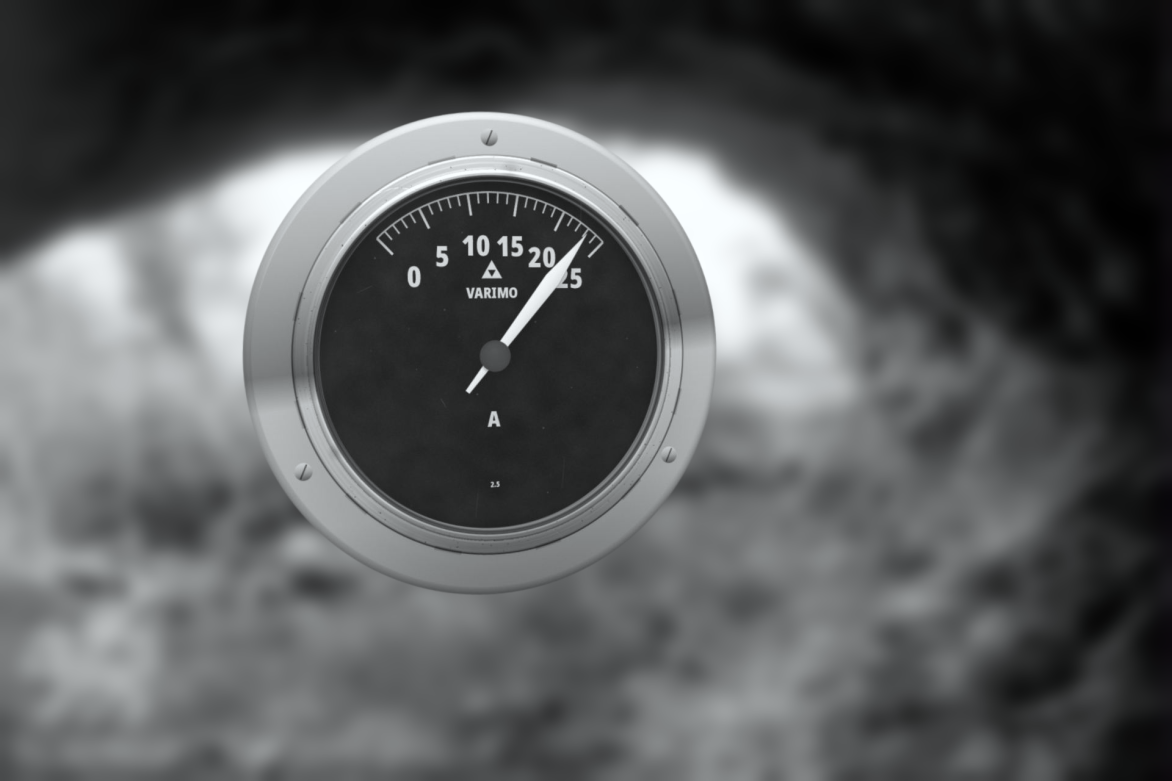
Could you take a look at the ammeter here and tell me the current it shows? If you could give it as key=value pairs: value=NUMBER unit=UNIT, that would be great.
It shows value=23 unit=A
